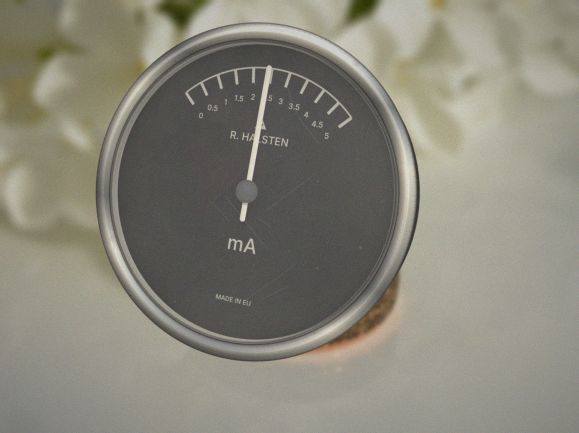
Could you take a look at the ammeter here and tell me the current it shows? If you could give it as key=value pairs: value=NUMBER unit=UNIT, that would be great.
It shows value=2.5 unit=mA
